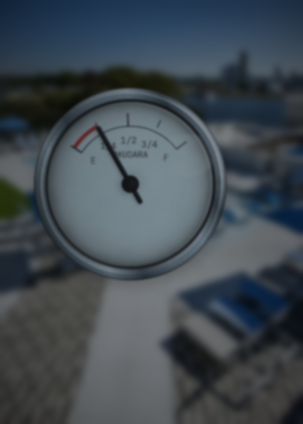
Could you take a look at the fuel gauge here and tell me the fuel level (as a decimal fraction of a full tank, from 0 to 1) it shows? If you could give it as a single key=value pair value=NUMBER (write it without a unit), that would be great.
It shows value=0.25
